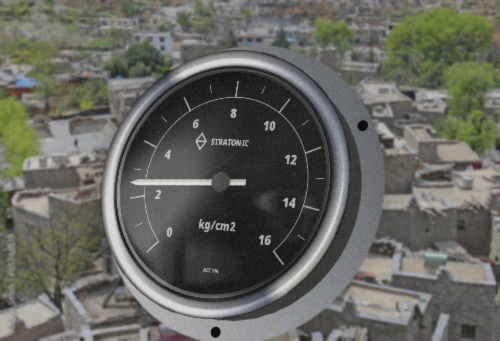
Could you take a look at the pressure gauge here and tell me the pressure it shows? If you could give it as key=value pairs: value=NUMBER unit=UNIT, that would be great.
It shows value=2.5 unit=kg/cm²
